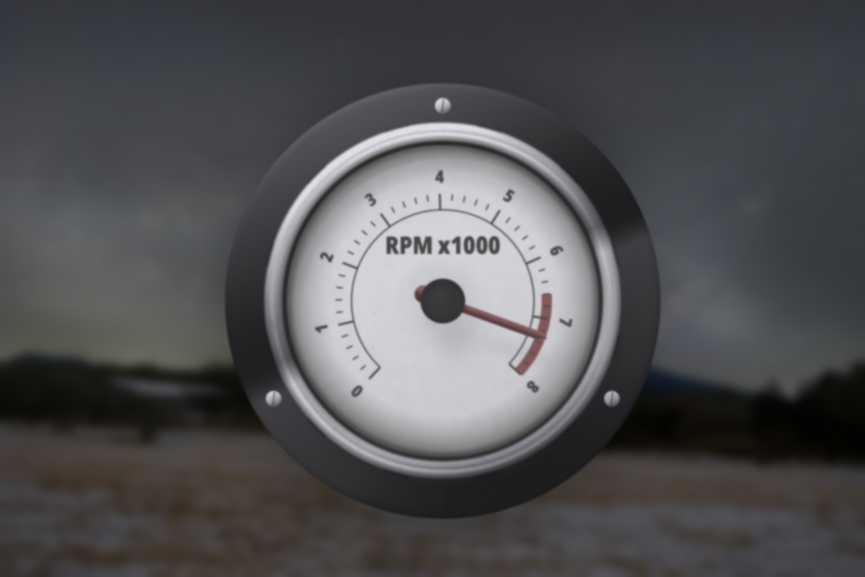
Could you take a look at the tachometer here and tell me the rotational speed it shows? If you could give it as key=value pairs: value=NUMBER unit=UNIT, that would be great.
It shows value=7300 unit=rpm
